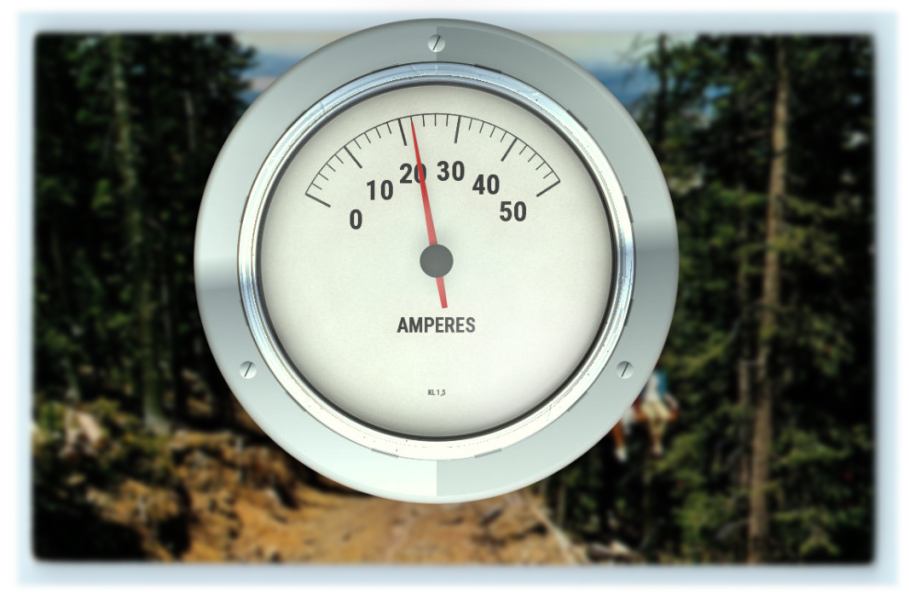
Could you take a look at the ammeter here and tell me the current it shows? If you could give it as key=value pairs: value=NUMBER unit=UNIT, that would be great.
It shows value=22 unit=A
